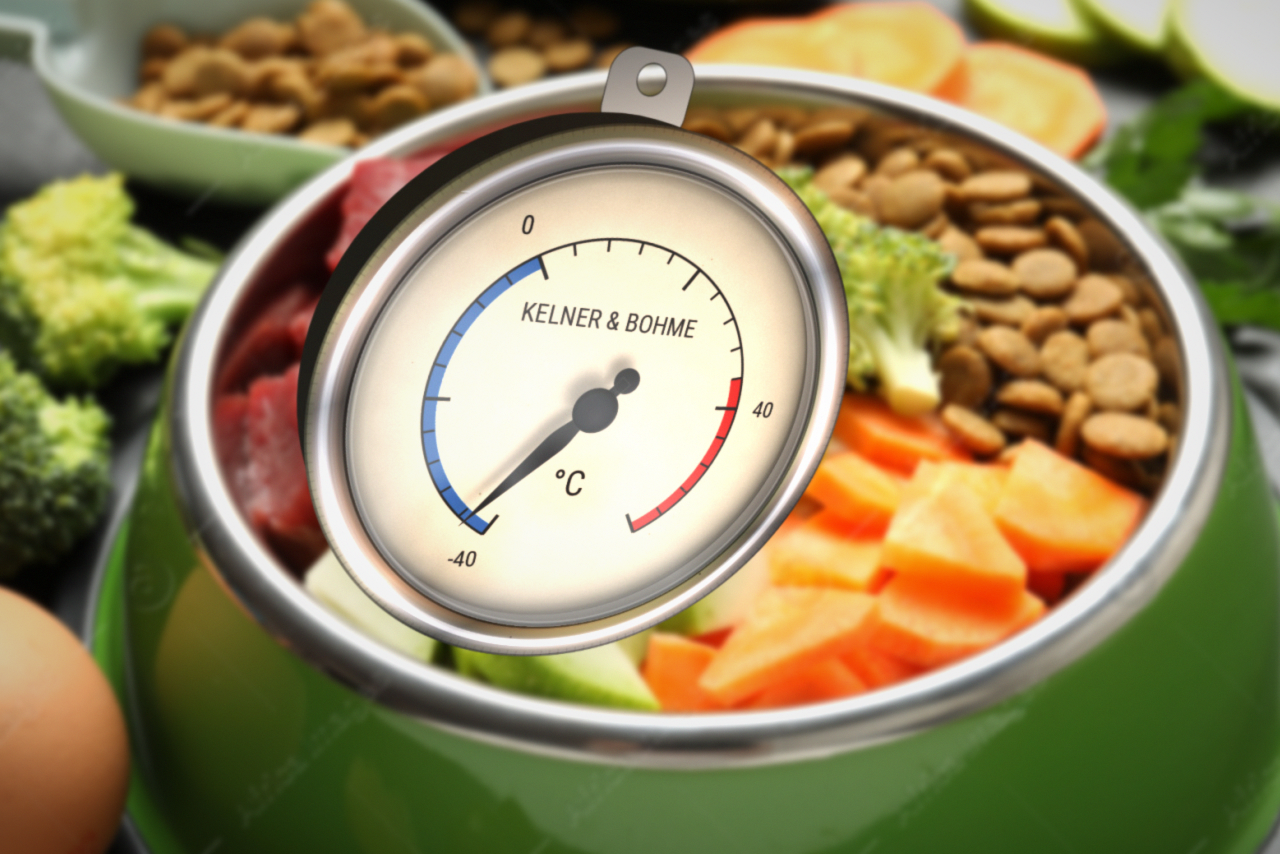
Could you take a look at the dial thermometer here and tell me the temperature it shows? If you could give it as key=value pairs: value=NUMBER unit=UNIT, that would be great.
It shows value=-36 unit=°C
